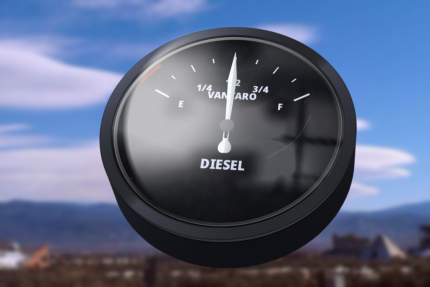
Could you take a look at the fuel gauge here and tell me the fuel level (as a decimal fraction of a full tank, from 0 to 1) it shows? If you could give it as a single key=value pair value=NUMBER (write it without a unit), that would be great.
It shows value=0.5
